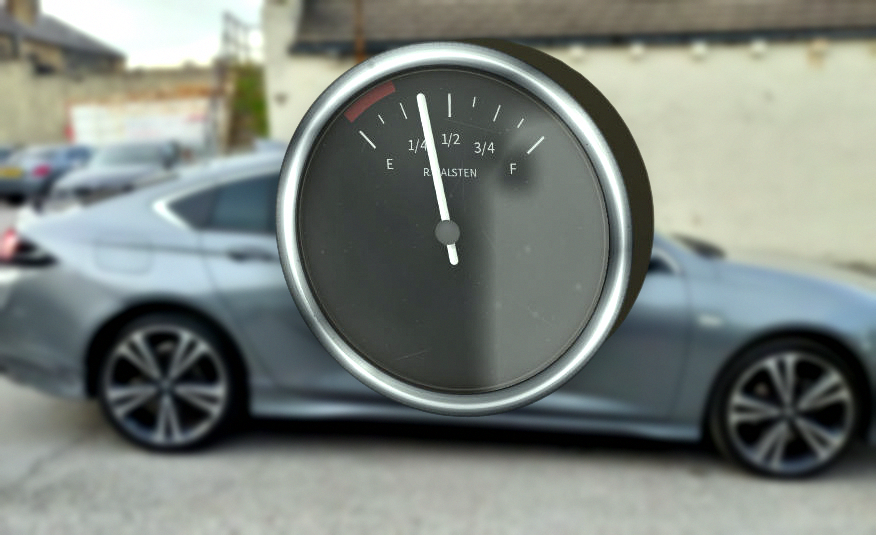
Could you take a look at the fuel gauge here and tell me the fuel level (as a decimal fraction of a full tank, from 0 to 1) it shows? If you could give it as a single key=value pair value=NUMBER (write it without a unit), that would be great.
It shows value=0.375
